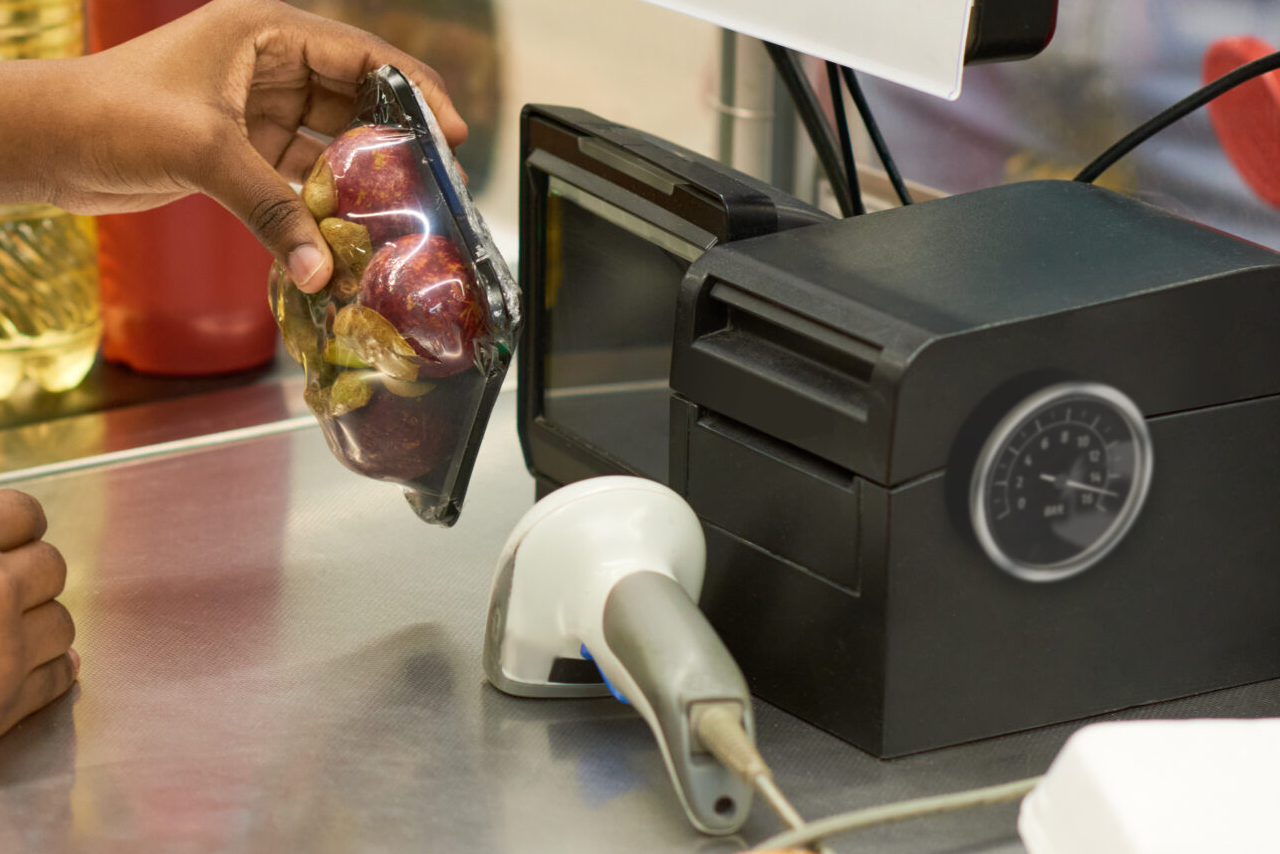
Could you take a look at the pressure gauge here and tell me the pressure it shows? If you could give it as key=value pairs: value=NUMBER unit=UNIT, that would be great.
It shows value=15 unit=bar
